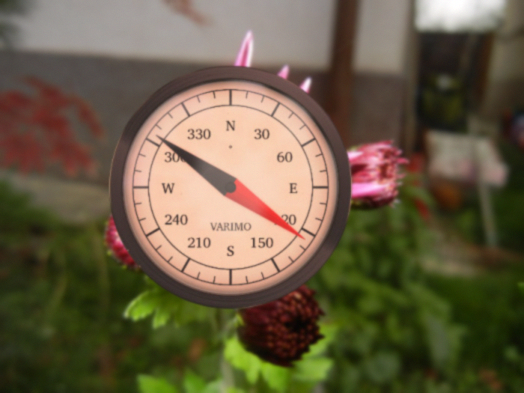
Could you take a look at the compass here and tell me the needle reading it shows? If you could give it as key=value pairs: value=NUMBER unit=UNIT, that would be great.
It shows value=125 unit=°
